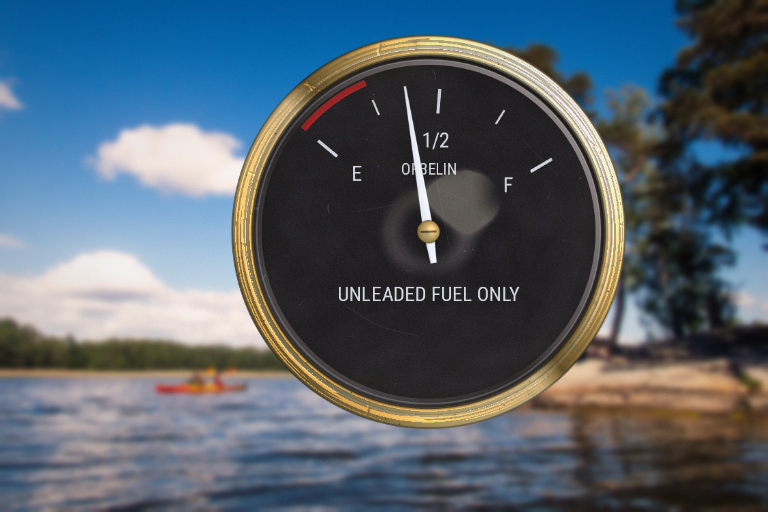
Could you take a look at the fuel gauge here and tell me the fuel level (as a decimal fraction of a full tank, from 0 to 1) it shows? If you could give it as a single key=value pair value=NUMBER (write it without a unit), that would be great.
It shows value=0.375
